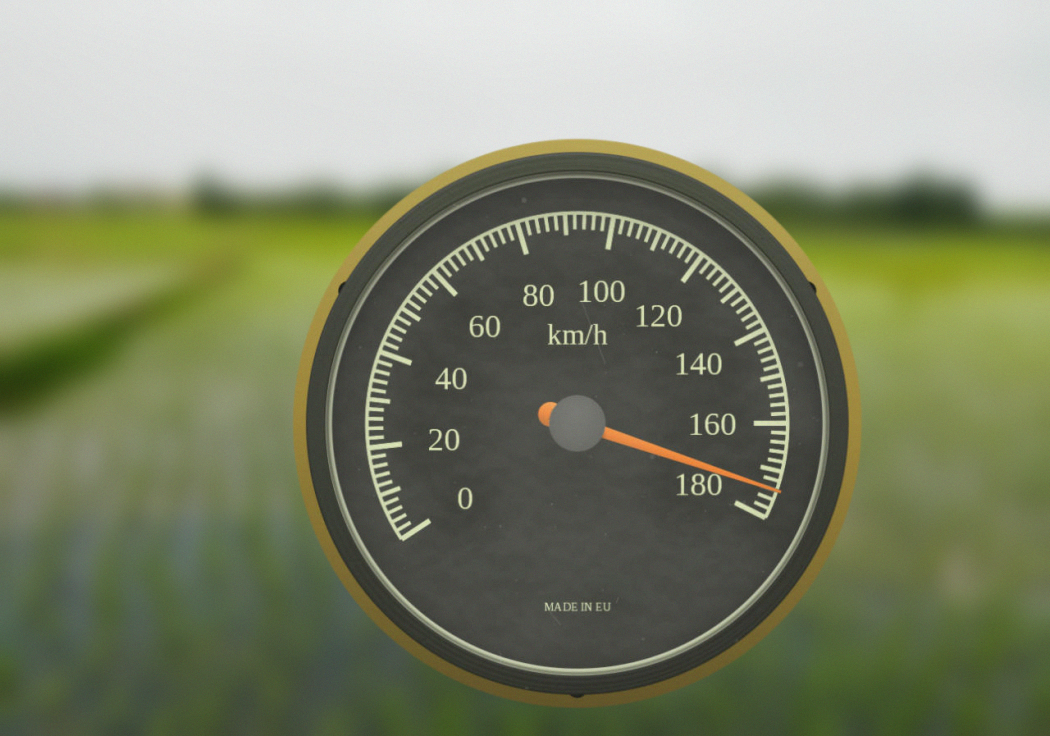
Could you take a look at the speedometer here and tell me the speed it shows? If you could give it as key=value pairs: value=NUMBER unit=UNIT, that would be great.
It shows value=174 unit=km/h
